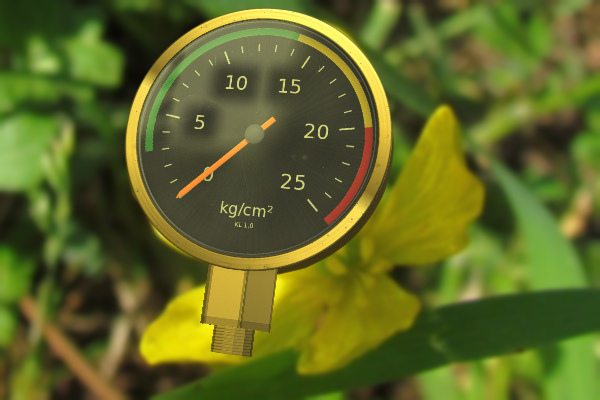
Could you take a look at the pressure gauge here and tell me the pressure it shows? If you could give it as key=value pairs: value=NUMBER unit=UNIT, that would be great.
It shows value=0 unit=kg/cm²
